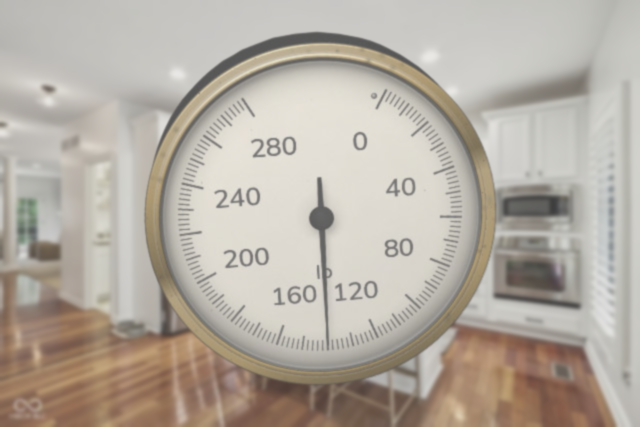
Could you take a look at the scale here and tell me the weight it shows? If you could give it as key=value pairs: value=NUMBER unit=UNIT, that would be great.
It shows value=140 unit=lb
